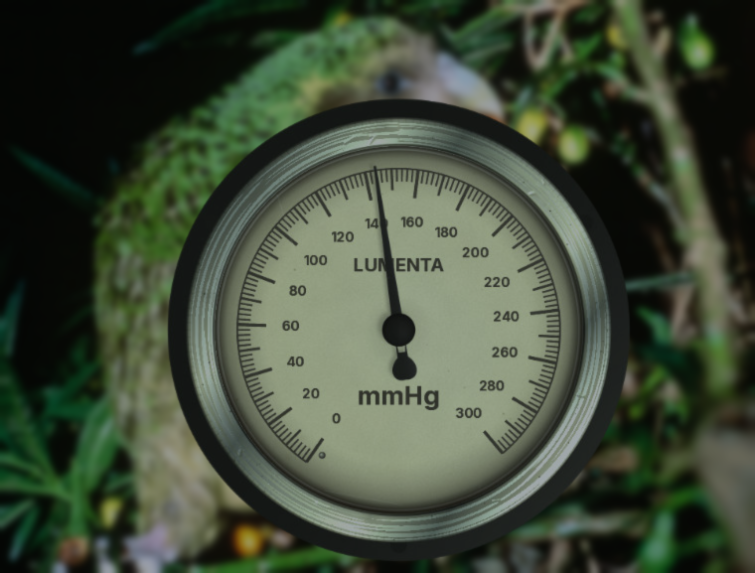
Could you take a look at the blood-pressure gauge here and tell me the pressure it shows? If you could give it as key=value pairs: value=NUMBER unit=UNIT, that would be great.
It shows value=144 unit=mmHg
